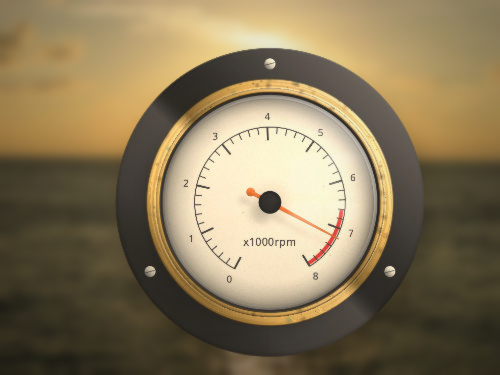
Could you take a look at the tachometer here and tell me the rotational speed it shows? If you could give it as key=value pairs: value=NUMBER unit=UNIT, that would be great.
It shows value=7200 unit=rpm
